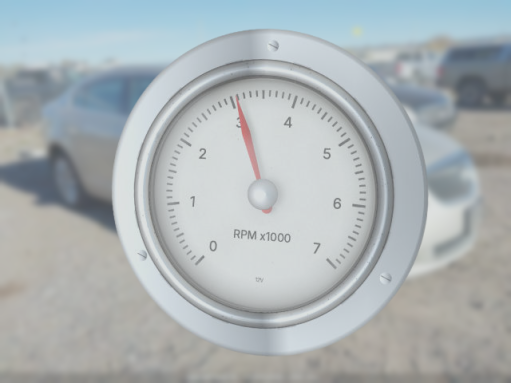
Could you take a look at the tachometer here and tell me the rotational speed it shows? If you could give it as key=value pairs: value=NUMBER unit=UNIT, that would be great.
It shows value=3100 unit=rpm
